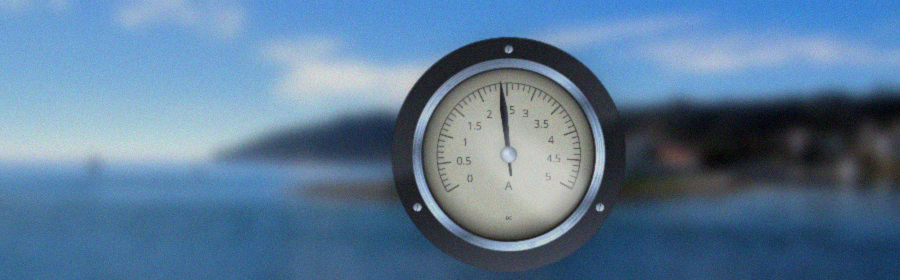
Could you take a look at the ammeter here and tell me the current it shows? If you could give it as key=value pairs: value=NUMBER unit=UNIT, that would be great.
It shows value=2.4 unit=A
